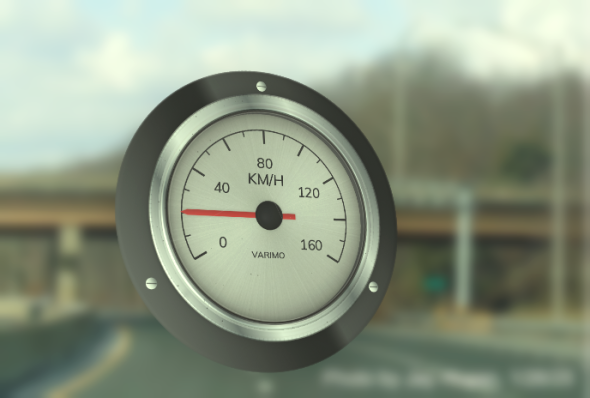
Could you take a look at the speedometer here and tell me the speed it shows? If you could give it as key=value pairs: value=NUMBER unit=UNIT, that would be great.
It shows value=20 unit=km/h
